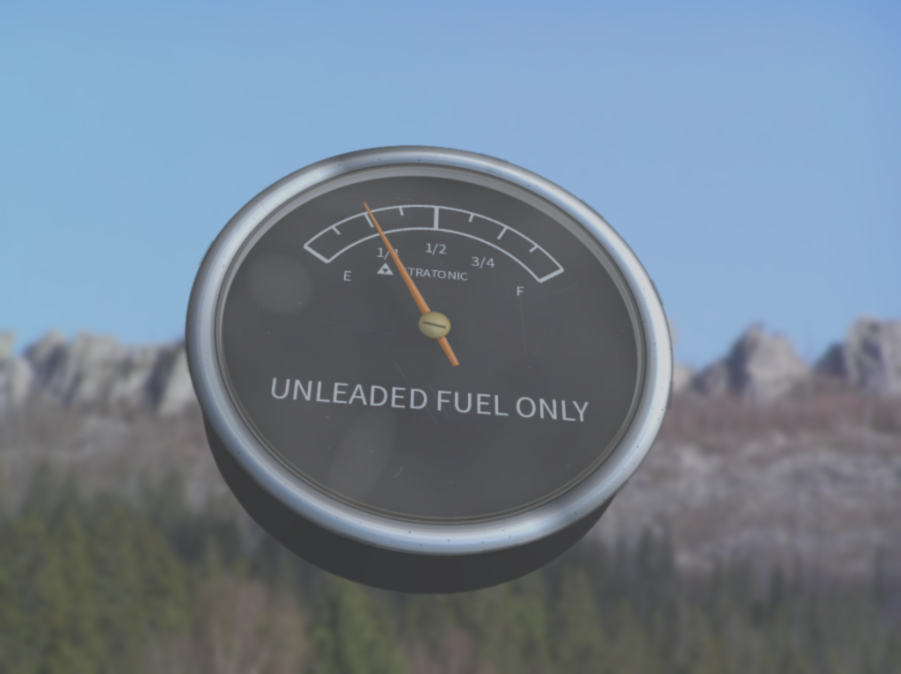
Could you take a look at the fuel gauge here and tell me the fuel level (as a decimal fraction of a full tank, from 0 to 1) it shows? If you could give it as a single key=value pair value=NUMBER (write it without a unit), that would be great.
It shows value=0.25
